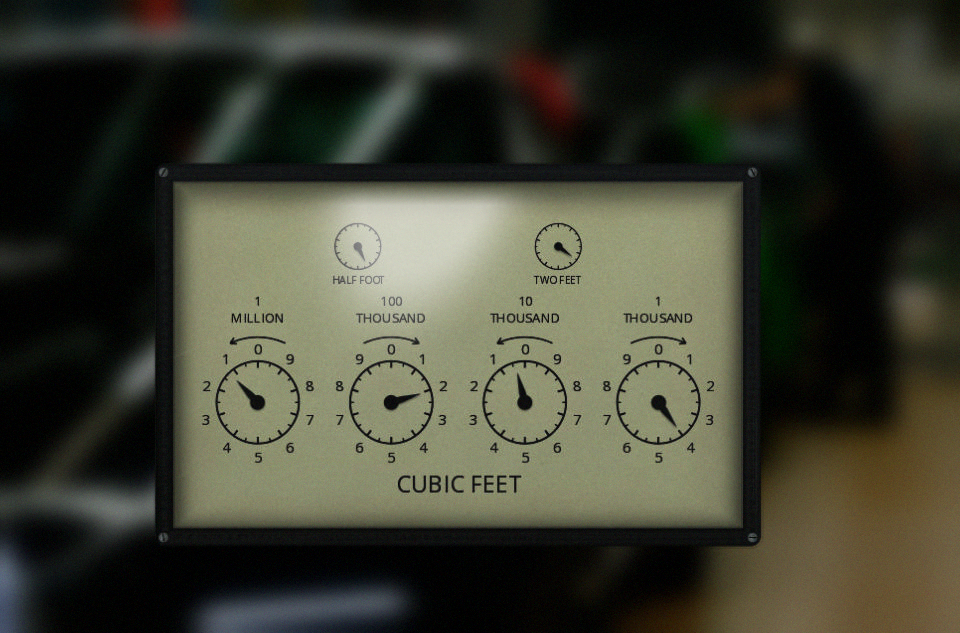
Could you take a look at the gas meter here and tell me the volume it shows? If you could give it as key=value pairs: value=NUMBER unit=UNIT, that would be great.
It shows value=120400 unit=ft³
